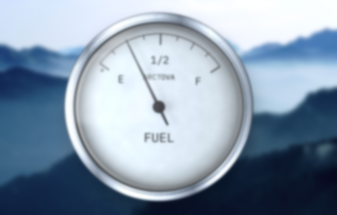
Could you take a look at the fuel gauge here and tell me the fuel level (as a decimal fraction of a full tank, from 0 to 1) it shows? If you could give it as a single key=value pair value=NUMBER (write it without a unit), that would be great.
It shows value=0.25
